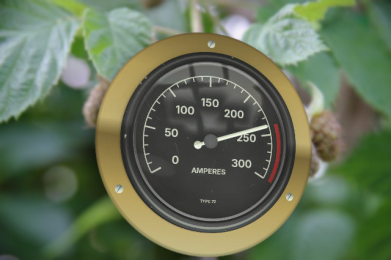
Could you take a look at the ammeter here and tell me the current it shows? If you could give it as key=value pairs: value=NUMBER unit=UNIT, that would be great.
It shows value=240 unit=A
